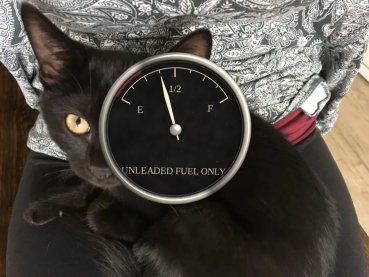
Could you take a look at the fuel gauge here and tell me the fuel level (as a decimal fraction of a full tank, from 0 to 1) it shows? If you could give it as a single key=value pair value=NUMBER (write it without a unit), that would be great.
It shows value=0.375
